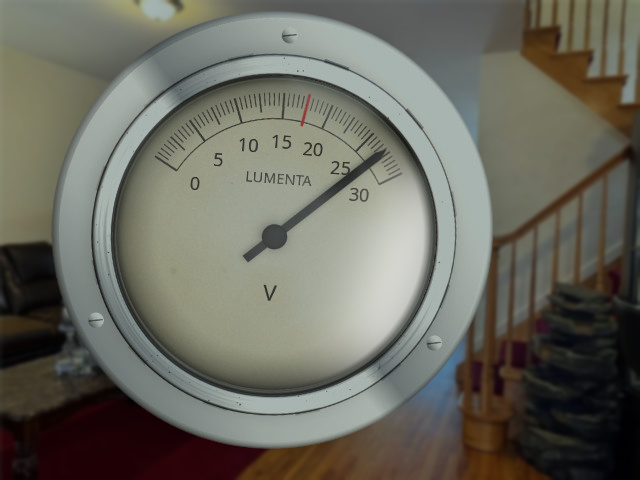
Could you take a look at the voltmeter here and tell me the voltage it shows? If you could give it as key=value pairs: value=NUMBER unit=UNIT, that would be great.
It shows value=27 unit=V
